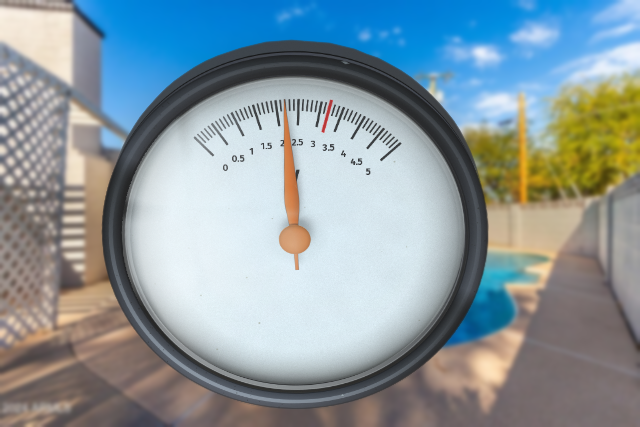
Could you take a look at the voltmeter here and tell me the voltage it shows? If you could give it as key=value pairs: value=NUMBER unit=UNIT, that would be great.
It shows value=2.2 unit=V
